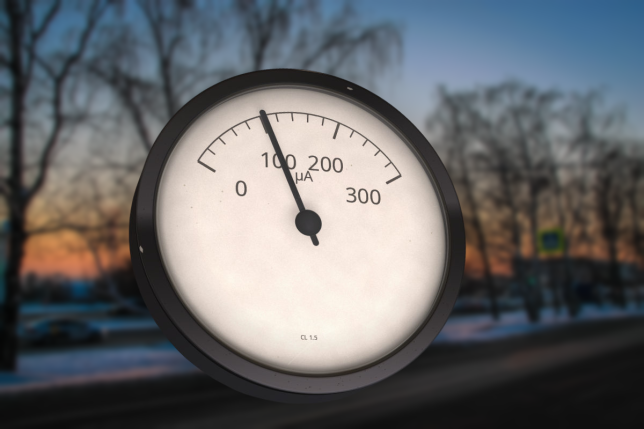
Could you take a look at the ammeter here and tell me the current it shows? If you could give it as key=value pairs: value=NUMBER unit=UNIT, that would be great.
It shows value=100 unit=µA
